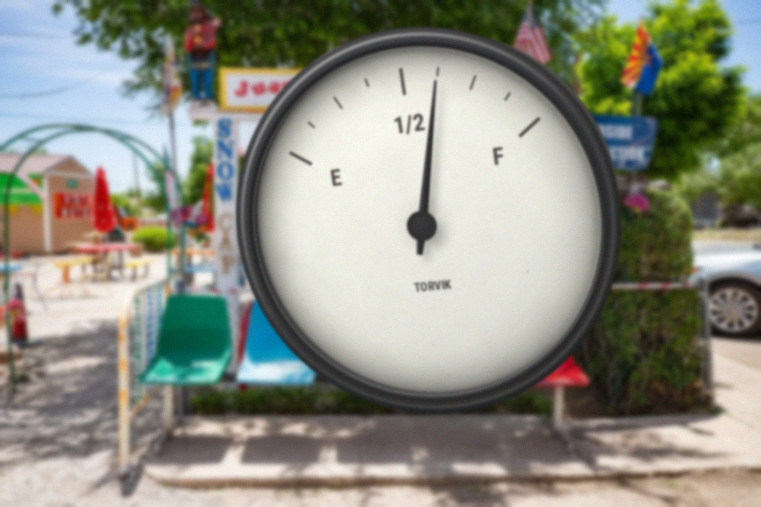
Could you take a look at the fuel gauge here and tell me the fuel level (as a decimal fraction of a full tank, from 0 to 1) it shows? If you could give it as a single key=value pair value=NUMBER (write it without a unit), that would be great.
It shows value=0.625
